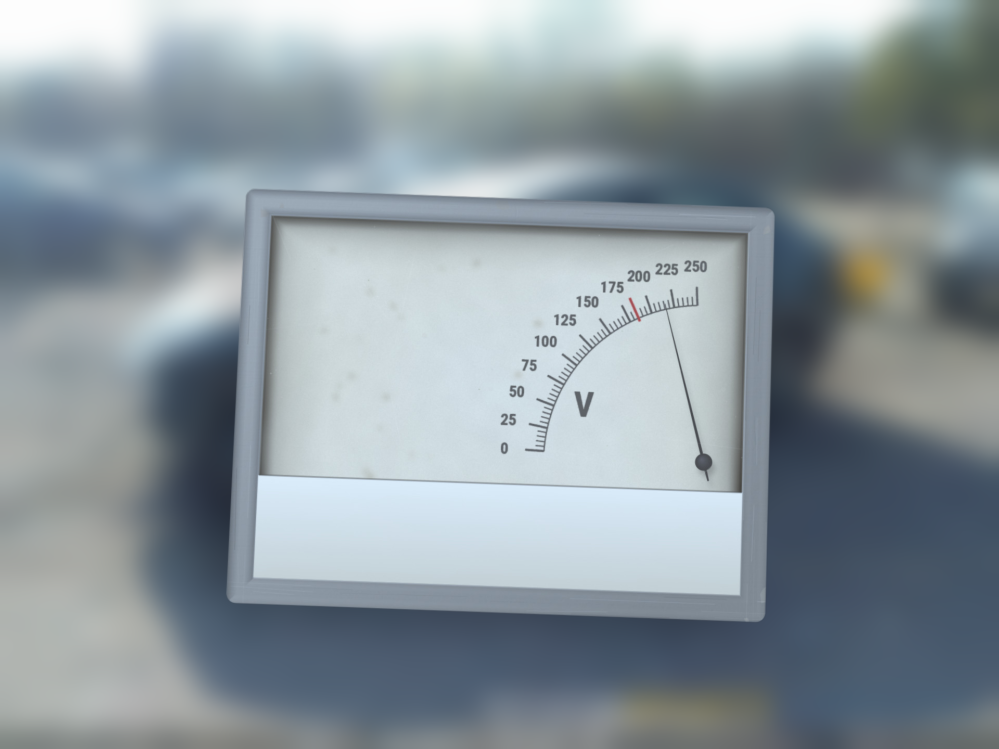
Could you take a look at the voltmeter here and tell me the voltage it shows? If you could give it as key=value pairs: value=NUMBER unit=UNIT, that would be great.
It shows value=215 unit=V
